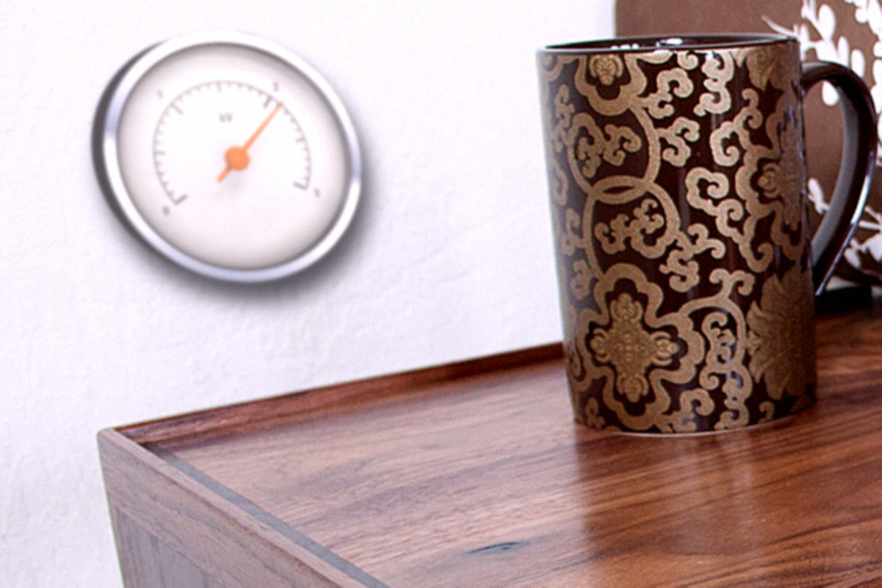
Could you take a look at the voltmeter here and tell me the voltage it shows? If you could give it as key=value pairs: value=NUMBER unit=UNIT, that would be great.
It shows value=2.1 unit=kV
